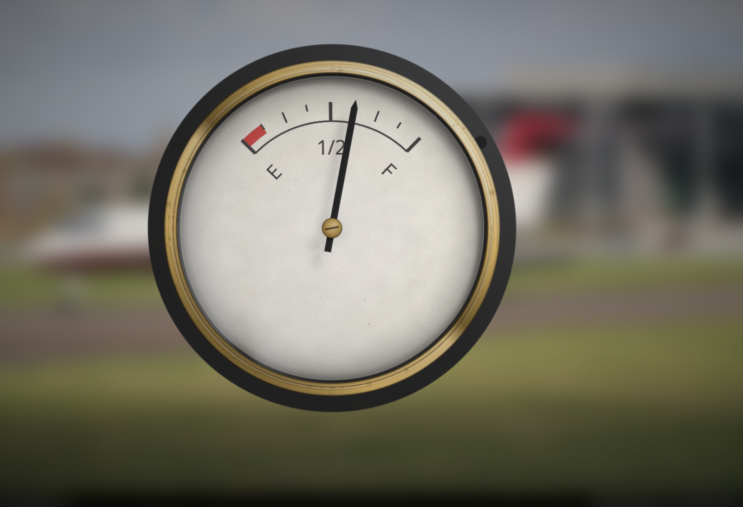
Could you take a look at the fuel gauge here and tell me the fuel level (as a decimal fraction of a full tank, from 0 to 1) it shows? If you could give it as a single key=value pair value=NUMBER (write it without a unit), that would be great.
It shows value=0.625
